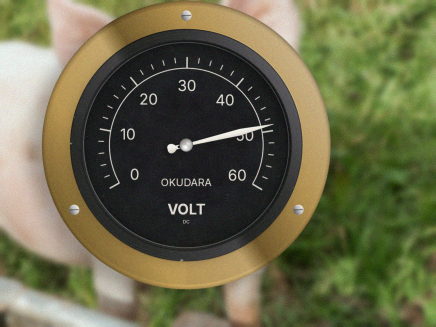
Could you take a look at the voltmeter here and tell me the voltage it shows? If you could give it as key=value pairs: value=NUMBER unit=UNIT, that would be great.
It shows value=49 unit=V
